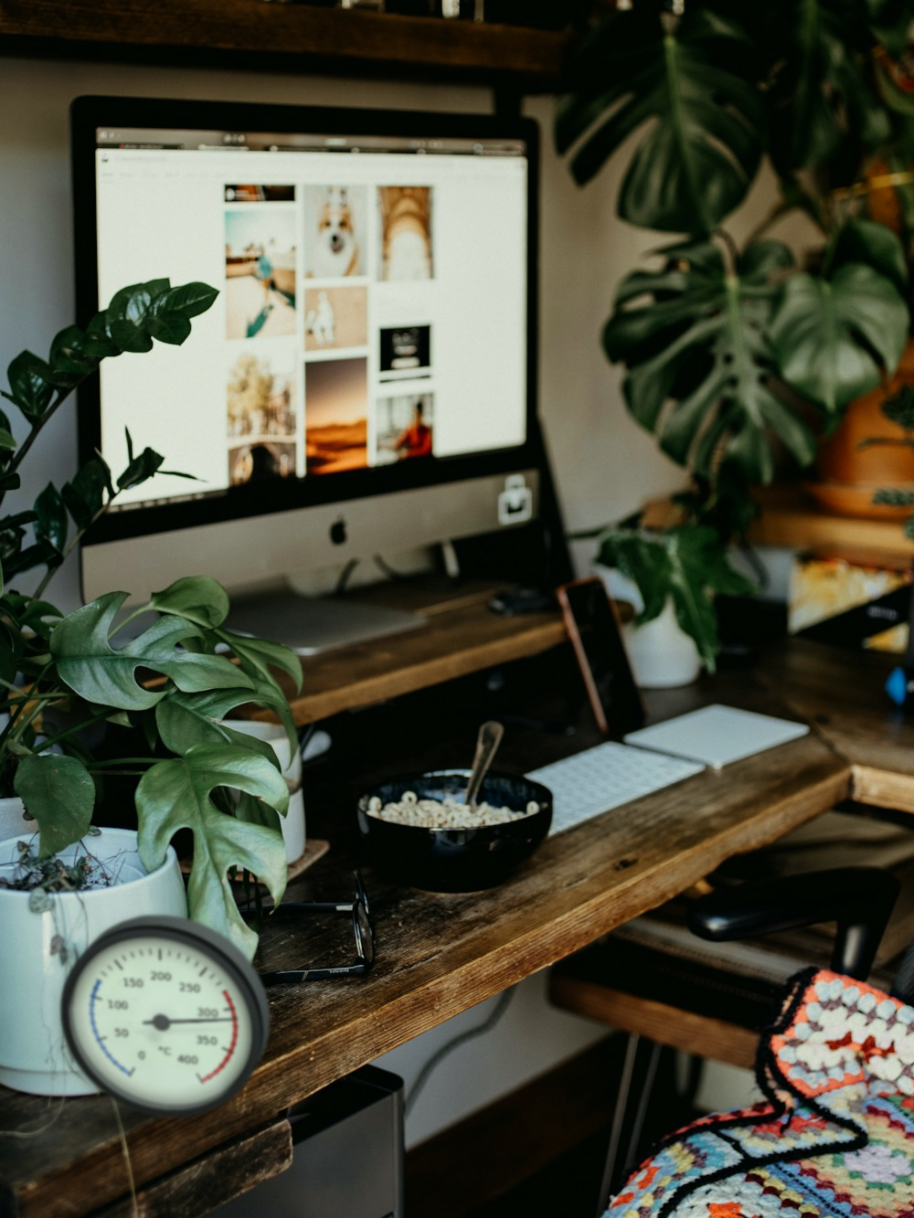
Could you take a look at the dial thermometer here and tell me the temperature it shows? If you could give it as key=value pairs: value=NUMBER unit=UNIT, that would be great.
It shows value=310 unit=°C
